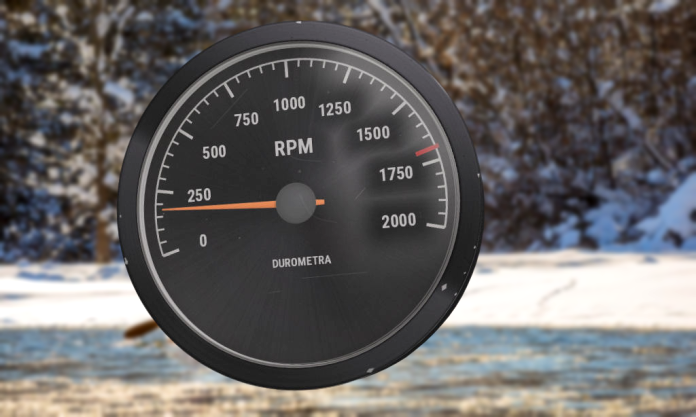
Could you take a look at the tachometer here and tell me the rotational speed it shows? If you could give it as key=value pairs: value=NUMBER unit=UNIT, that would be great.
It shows value=175 unit=rpm
